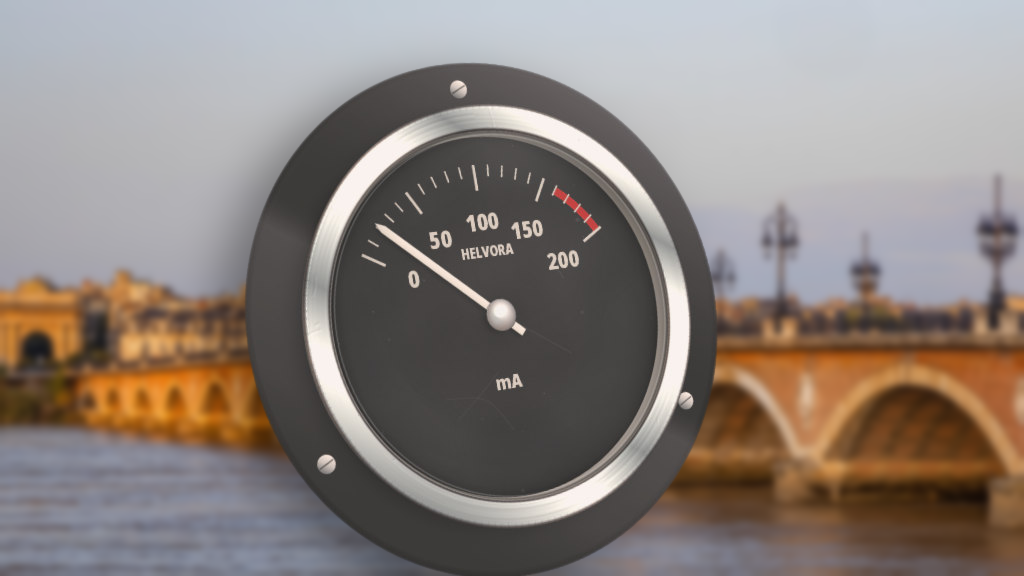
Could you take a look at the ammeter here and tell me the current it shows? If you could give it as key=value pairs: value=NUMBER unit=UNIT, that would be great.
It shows value=20 unit=mA
